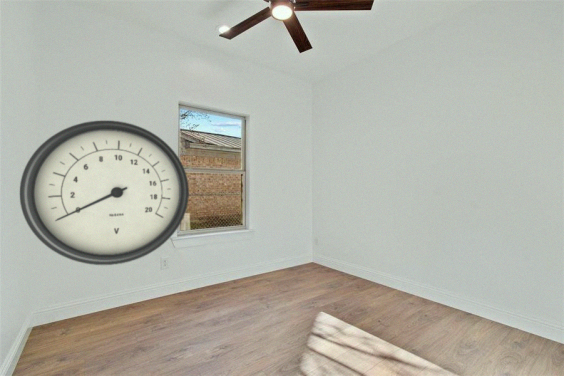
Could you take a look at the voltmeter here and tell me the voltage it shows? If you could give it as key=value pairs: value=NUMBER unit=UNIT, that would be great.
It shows value=0 unit=V
